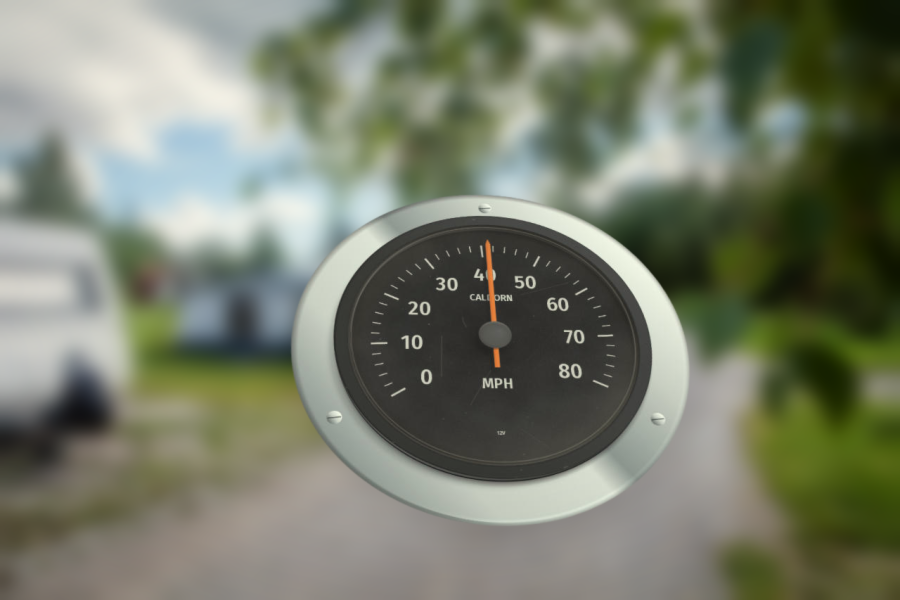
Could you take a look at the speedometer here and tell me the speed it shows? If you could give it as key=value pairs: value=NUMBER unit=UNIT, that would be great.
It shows value=41 unit=mph
